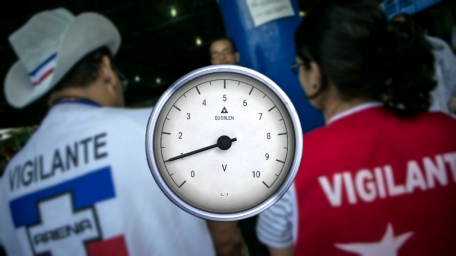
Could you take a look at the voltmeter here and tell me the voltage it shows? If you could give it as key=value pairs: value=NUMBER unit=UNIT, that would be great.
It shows value=1 unit=V
